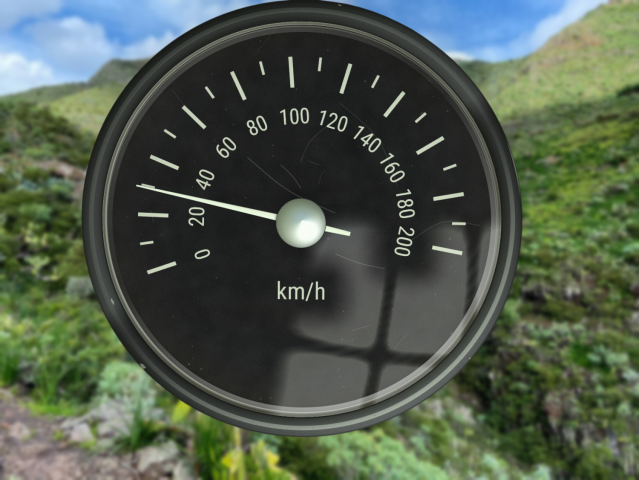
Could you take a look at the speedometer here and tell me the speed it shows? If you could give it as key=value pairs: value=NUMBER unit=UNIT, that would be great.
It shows value=30 unit=km/h
